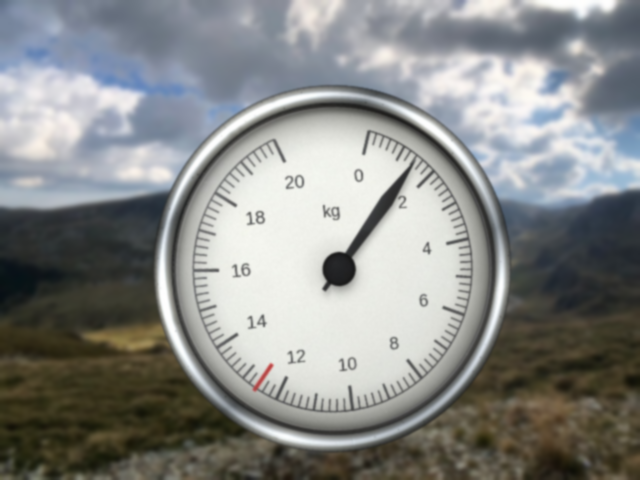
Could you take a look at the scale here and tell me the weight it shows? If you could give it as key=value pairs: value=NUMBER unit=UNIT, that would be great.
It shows value=1.4 unit=kg
